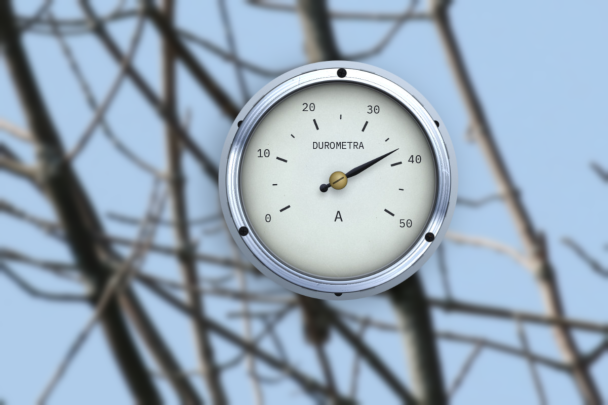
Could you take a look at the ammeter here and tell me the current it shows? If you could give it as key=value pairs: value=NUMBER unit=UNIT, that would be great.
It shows value=37.5 unit=A
